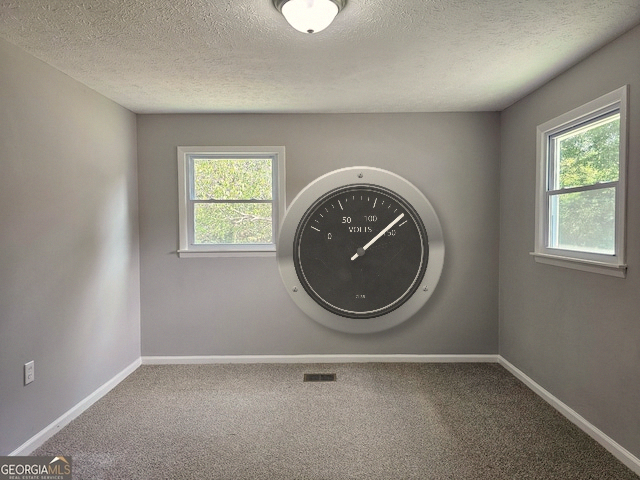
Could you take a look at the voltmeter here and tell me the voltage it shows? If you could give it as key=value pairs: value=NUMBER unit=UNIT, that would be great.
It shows value=140 unit=V
